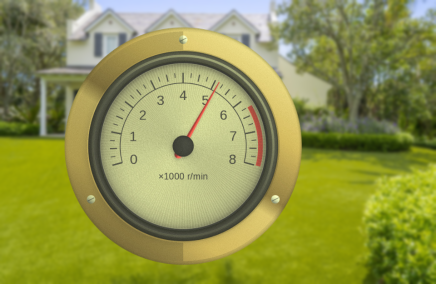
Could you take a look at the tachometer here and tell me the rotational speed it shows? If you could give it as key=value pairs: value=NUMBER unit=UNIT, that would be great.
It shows value=5125 unit=rpm
